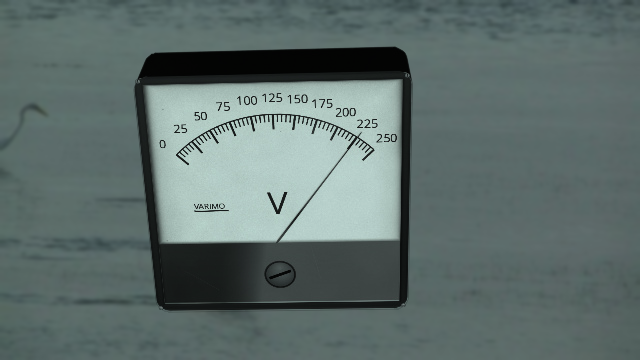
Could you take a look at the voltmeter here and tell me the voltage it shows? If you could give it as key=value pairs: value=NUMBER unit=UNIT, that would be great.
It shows value=225 unit=V
